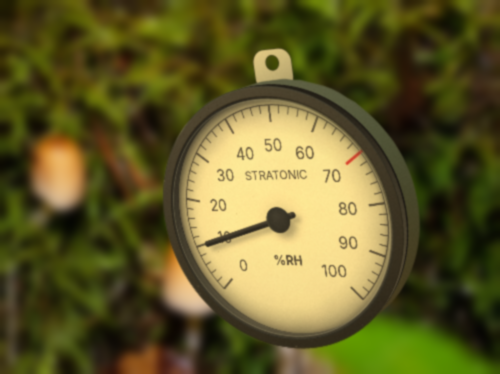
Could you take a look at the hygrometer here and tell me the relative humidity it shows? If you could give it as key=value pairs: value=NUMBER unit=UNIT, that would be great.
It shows value=10 unit=%
